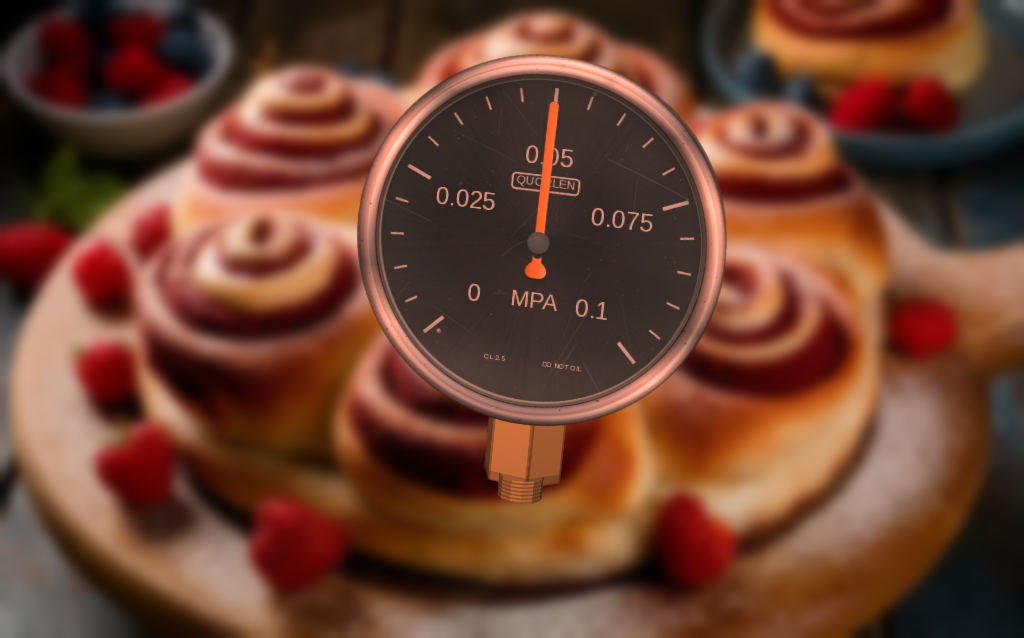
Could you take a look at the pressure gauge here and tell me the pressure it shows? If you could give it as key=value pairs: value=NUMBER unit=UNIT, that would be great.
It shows value=0.05 unit=MPa
